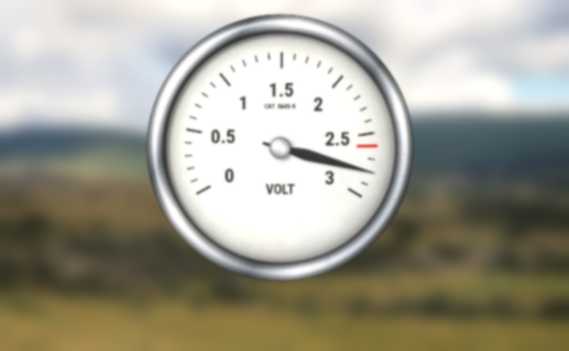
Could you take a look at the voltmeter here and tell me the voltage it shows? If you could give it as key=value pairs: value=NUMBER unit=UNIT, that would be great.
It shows value=2.8 unit=V
